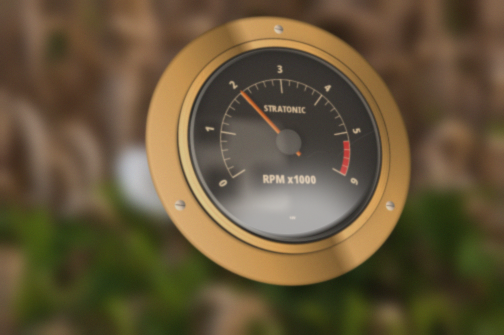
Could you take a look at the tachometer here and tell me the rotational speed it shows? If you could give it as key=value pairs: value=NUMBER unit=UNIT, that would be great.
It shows value=2000 unit=rpm
